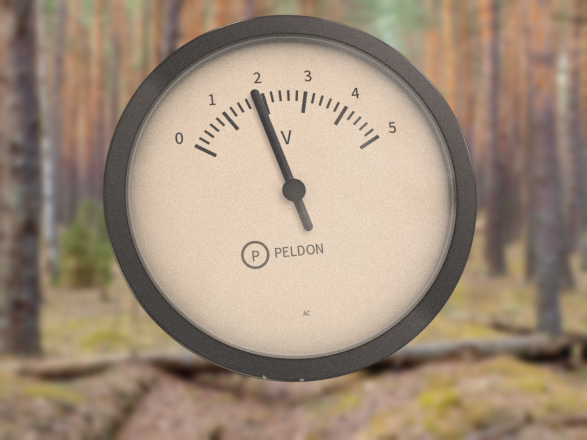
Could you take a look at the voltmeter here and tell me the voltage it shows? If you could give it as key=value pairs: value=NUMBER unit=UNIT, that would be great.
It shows value=1.8 unit=V
